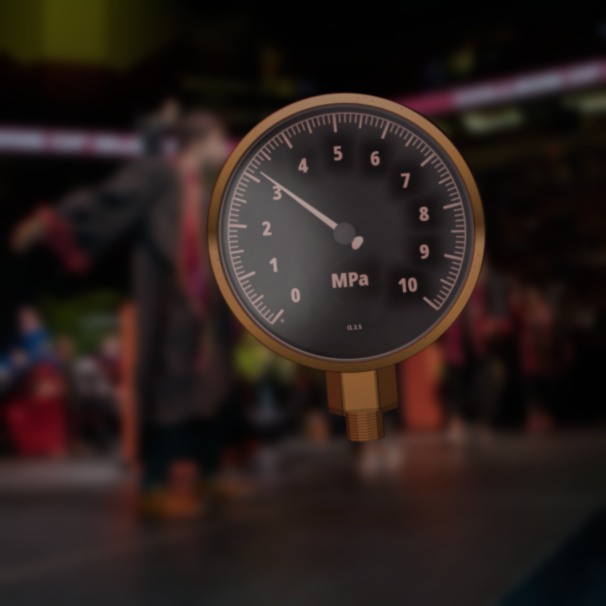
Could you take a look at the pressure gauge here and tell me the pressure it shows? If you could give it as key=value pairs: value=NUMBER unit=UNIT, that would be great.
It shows value=3.2 unit=MPa
